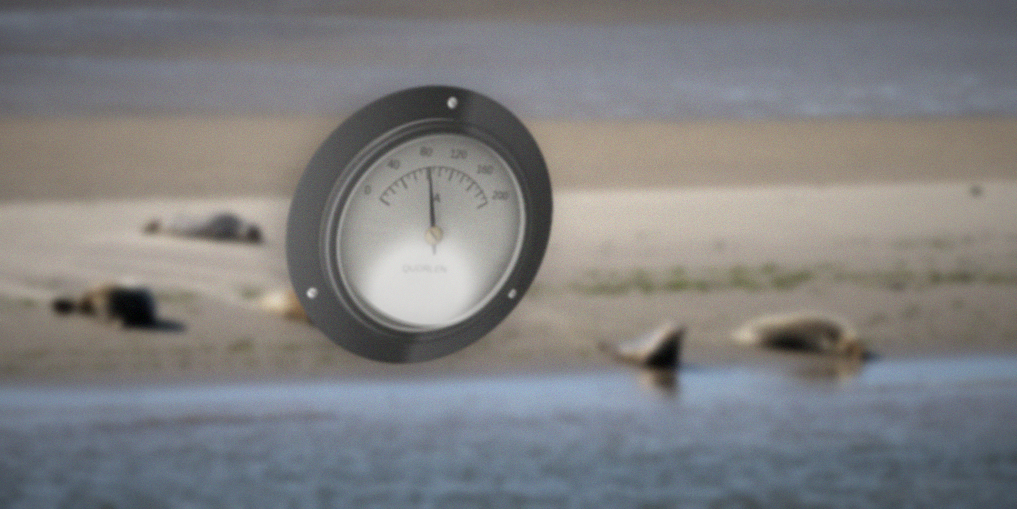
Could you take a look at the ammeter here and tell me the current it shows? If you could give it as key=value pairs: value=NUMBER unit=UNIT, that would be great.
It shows value=80 unit=A
